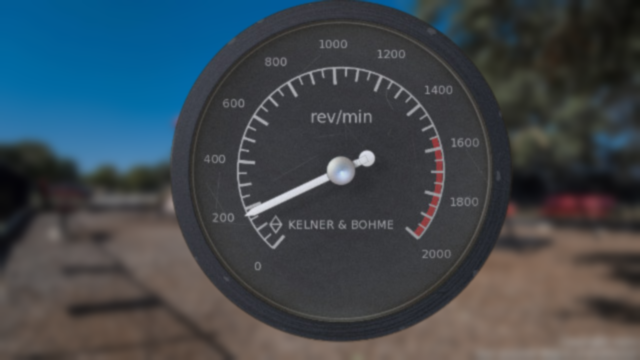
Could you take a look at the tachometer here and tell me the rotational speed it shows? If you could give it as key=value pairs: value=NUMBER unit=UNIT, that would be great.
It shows value=175 unit=rpm
